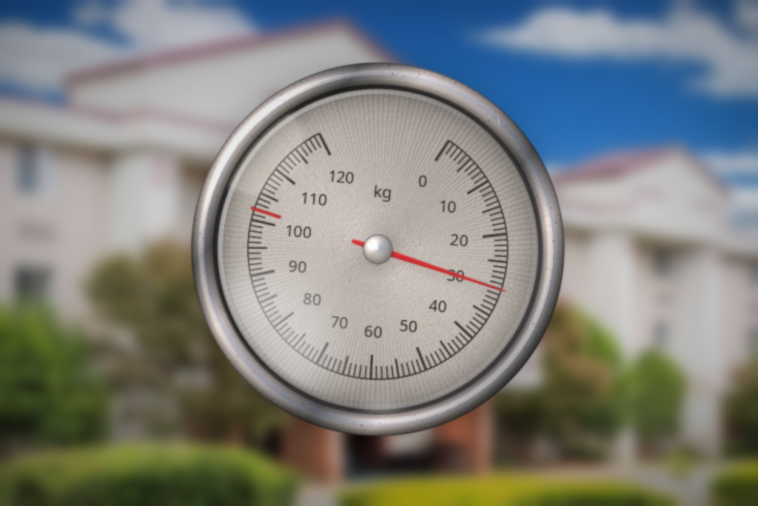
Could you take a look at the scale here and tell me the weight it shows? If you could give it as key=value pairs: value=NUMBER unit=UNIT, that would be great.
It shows value=30 unit=kg
